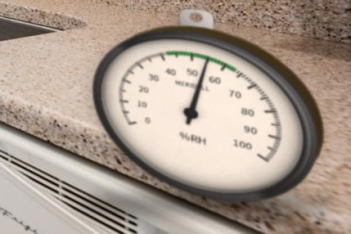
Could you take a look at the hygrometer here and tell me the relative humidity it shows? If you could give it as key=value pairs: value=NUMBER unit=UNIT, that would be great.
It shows value=55 unit=%
